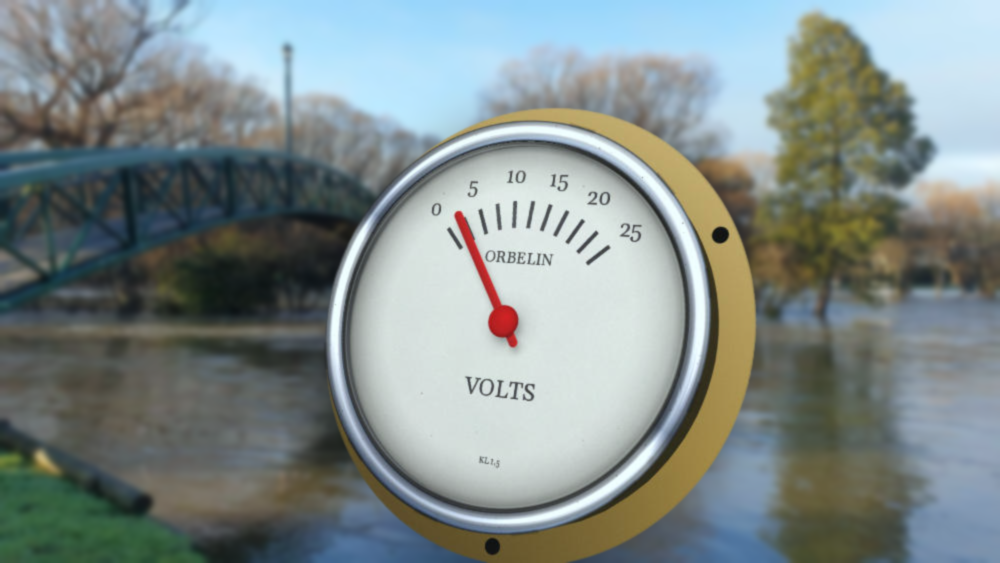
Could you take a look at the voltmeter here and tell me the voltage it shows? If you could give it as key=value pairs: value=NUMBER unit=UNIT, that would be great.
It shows value=2.5 unit=V
